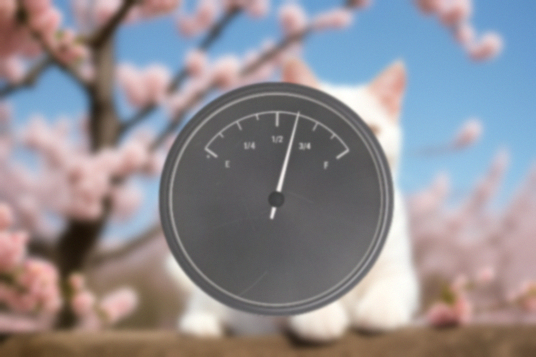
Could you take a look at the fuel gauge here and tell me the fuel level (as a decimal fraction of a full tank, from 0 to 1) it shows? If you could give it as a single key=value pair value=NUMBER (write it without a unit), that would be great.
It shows value=0.625
